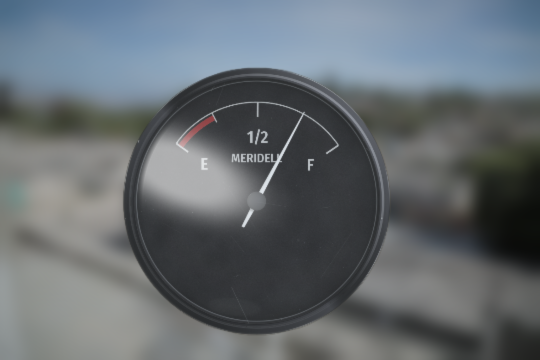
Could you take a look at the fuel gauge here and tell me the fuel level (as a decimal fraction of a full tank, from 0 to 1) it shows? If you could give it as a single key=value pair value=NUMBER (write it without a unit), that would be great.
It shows value=0.75
